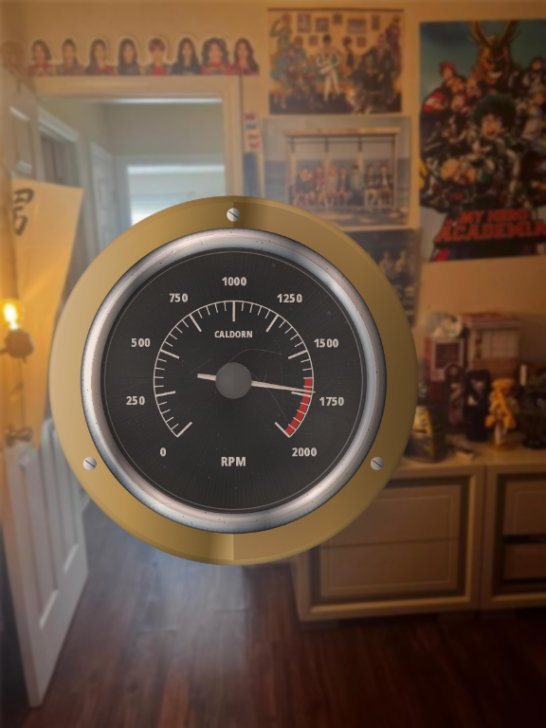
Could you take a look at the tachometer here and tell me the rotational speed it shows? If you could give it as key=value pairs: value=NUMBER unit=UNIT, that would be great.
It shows value=1725 unit=rpm
